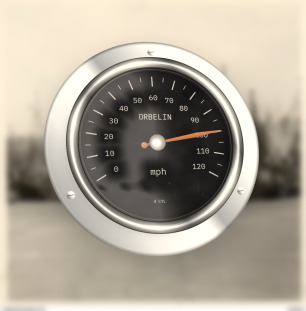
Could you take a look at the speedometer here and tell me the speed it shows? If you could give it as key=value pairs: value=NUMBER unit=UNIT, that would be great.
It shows value=100 unit=mph
